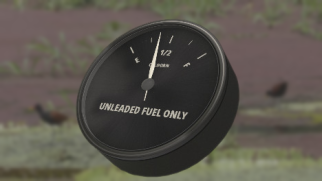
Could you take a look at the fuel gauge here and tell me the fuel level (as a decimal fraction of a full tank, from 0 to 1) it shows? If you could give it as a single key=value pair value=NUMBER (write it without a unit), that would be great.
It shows value=0.375
